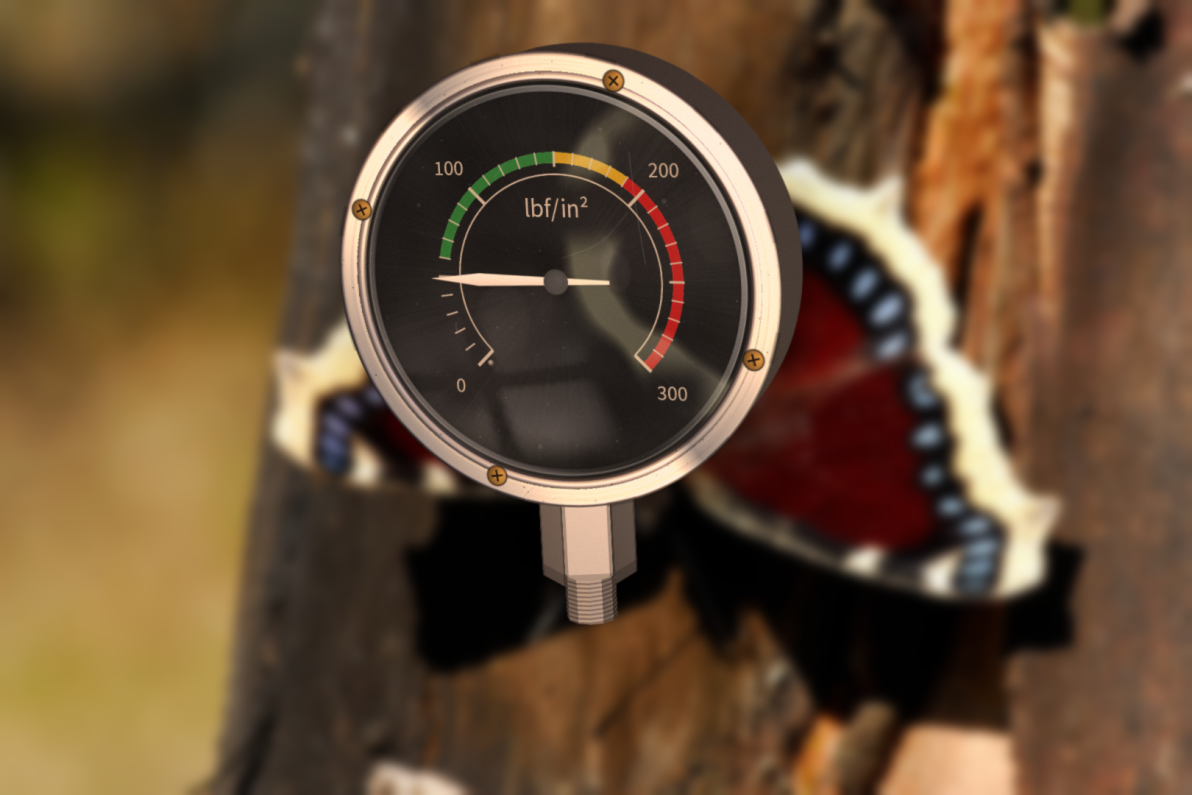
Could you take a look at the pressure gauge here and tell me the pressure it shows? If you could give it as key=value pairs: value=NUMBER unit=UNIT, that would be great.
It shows value=50 unit=psi
